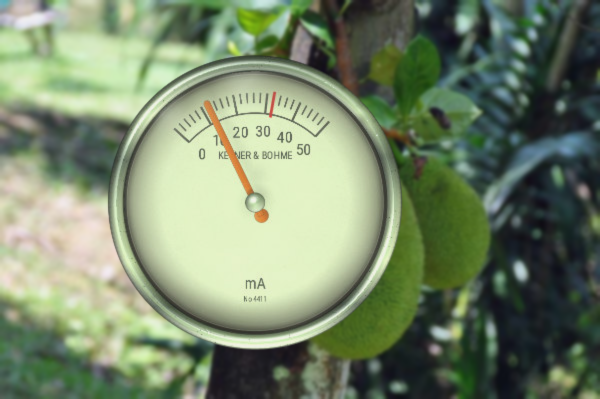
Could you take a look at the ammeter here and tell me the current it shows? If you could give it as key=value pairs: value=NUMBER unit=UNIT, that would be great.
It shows value=12 unit=mA
